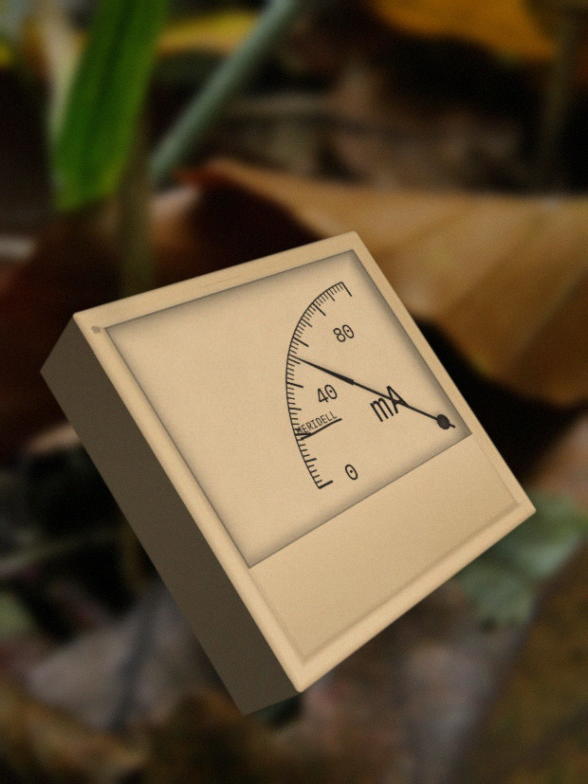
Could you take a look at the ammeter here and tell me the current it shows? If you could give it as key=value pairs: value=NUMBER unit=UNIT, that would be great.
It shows value=50 unit=mA
